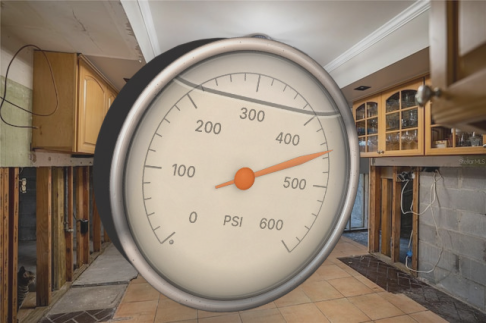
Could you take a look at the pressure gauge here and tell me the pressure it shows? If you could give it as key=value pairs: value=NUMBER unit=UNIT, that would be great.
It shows value=450 unit=psi
